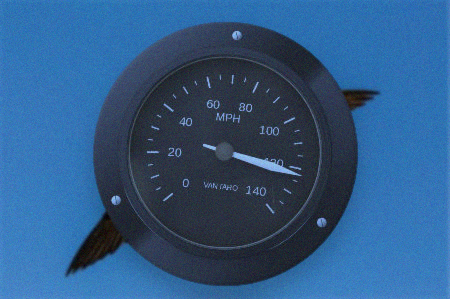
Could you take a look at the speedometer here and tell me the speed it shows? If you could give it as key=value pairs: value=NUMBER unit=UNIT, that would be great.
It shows value=122.5 unit=mph
